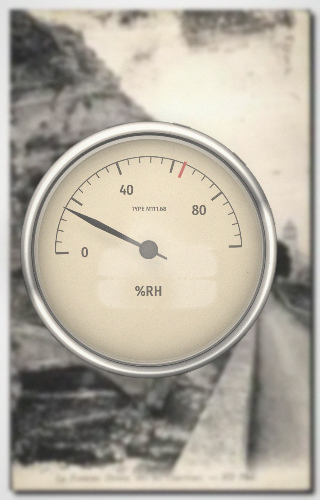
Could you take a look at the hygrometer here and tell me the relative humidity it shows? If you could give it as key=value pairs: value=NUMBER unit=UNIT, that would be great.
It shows value=16 unit=%
